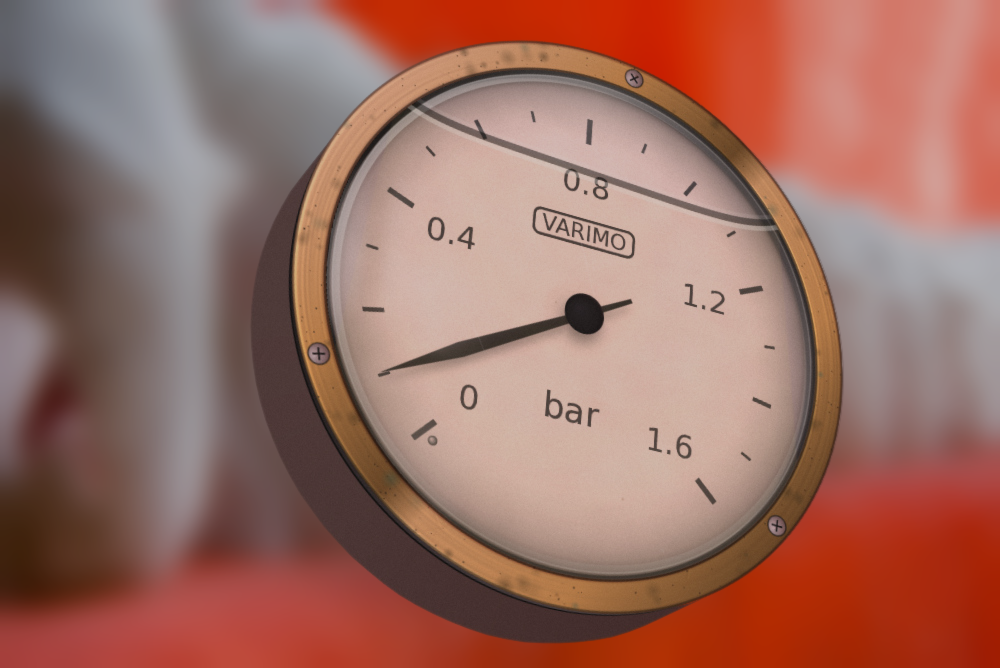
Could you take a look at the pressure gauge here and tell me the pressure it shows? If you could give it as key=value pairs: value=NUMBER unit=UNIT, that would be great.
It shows value=0.1 unit=bar
